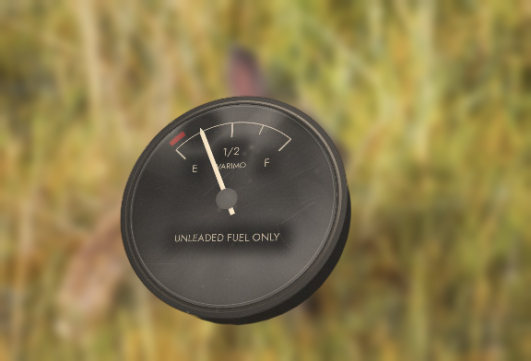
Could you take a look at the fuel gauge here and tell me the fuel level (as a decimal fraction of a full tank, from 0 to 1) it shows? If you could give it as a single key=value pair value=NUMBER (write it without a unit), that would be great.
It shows value=0.25
